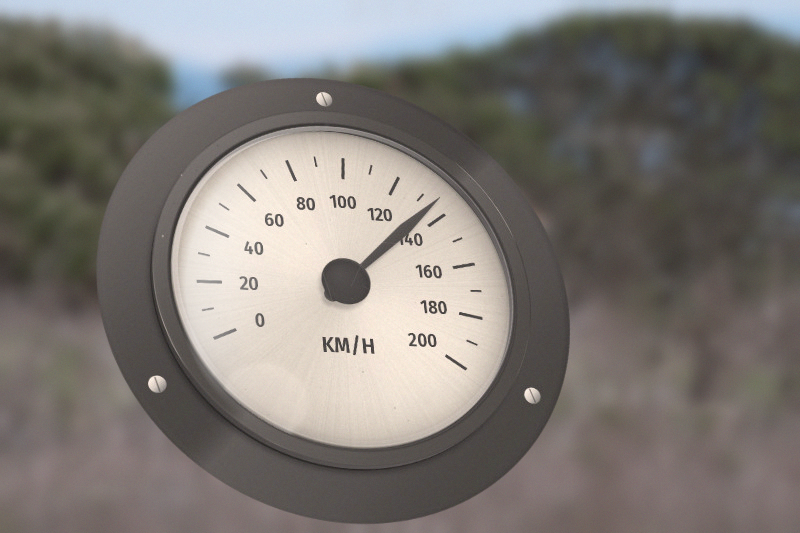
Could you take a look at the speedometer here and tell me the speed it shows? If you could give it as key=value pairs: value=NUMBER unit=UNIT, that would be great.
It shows value=135 unit=km/h
